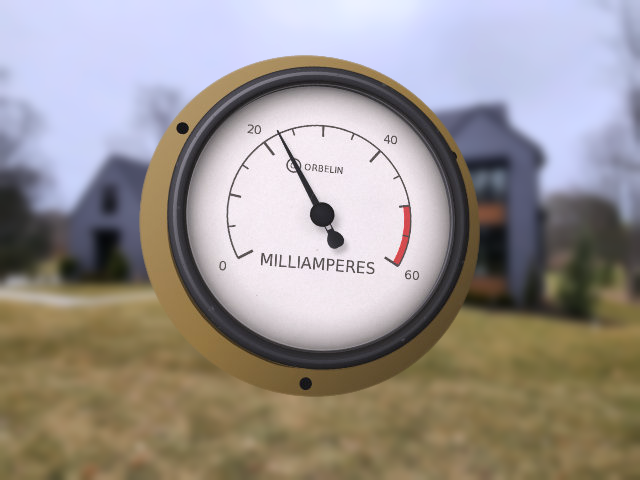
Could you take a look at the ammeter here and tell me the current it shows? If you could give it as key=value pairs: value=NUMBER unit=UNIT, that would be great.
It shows value=22.5 unit=mA
